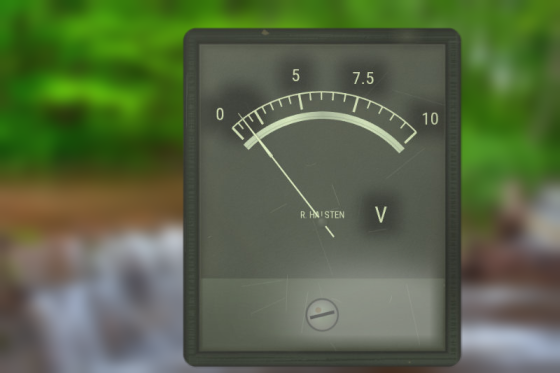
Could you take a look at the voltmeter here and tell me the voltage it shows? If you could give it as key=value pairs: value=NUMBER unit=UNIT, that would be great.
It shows value=1.5 unit=V
